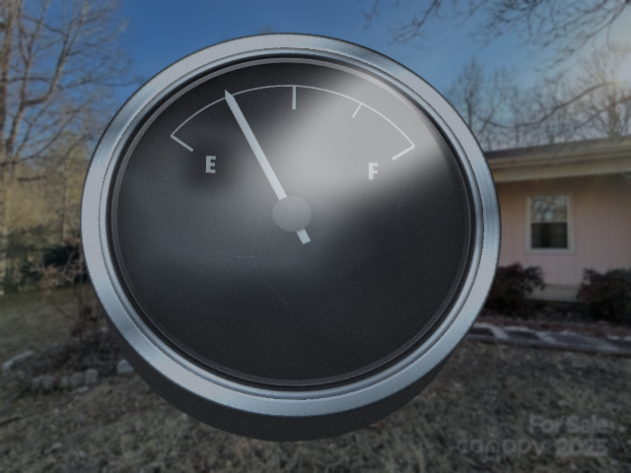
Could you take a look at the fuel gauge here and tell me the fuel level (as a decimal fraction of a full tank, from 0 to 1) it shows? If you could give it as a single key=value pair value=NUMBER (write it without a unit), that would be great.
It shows value=0.25
